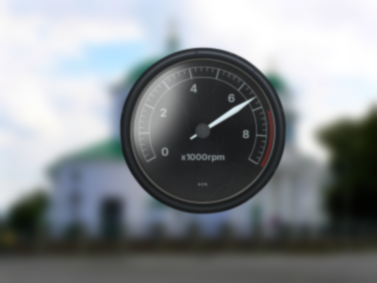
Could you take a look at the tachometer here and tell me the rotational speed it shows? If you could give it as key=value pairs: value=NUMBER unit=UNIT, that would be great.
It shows value=6600 unit=rpm
